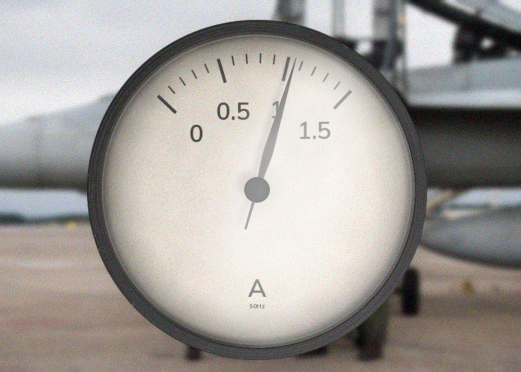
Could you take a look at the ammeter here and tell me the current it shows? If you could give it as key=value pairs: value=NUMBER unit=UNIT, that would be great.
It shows value=1.05 unit=A
